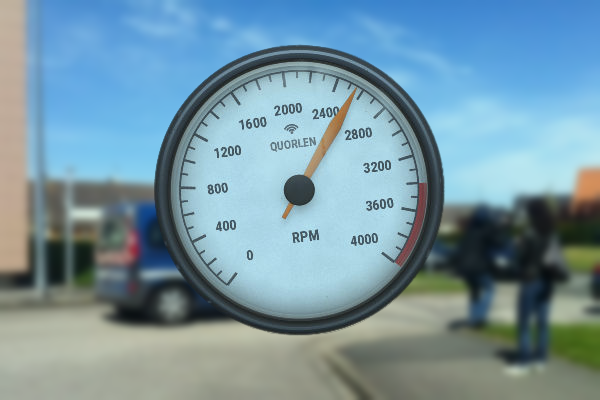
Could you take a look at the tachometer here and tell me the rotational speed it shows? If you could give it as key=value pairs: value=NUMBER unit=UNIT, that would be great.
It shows value=2550 unit=rpm
